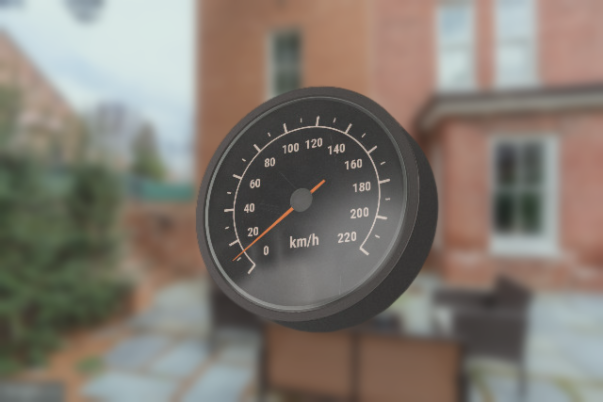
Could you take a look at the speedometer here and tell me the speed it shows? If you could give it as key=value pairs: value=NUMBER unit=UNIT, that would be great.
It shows value=10 unit=km/h
